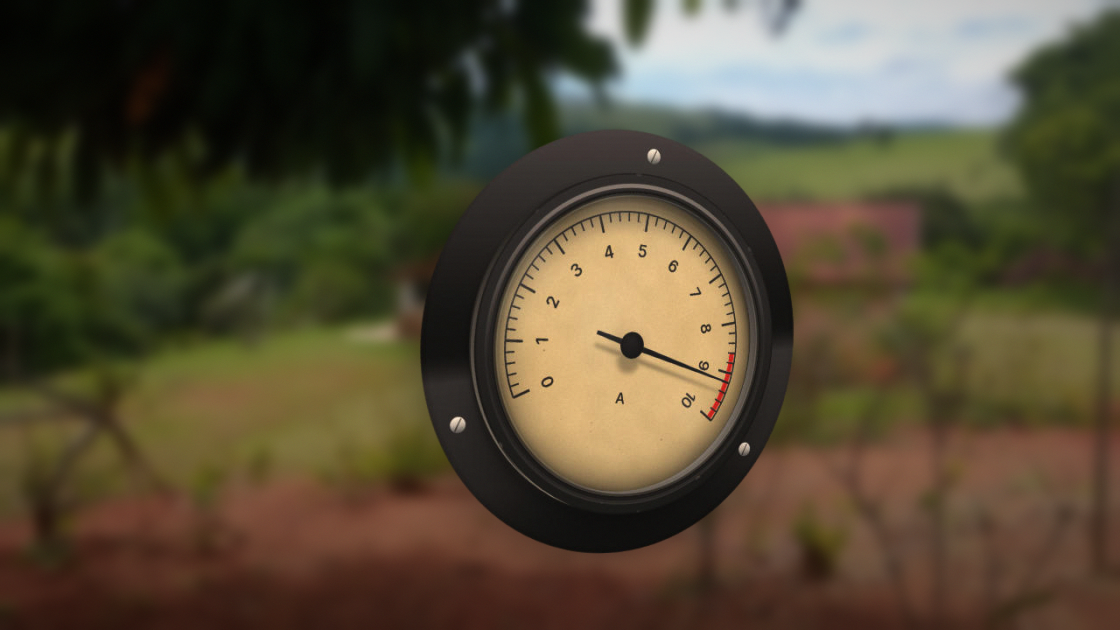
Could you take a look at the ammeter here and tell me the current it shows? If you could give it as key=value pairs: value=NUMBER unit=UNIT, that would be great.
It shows value=9.2 unit=A
